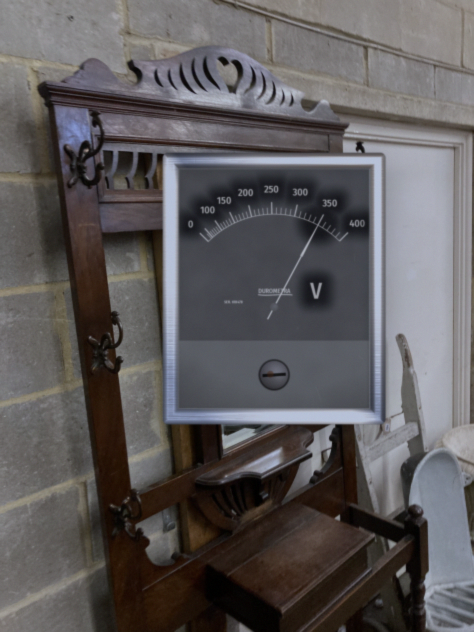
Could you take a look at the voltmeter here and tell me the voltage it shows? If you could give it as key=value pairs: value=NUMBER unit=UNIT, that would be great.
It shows value=350 unit=V
